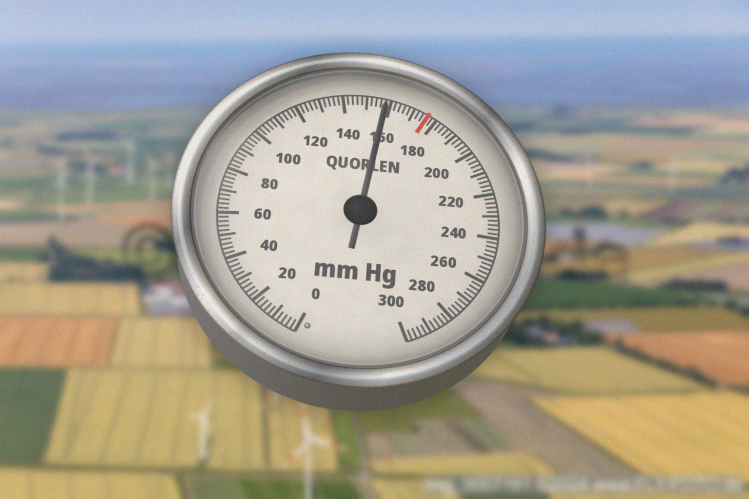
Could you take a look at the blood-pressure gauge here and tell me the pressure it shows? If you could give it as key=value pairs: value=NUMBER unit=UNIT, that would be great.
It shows value=158 unit=mmHg
